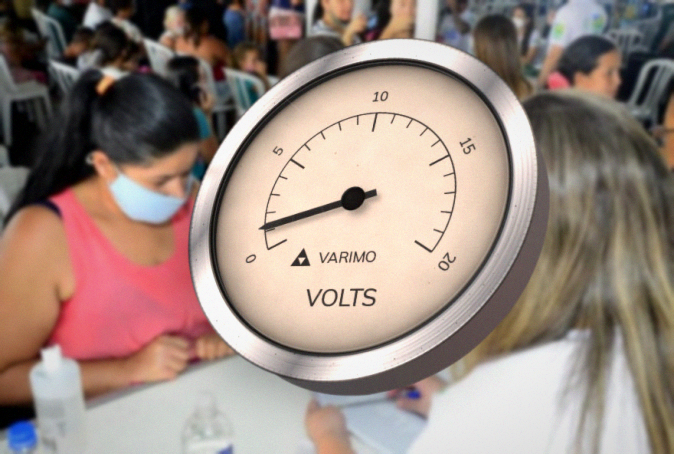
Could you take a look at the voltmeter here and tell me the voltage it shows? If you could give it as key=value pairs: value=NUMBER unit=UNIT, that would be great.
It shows value=1 unit=V
